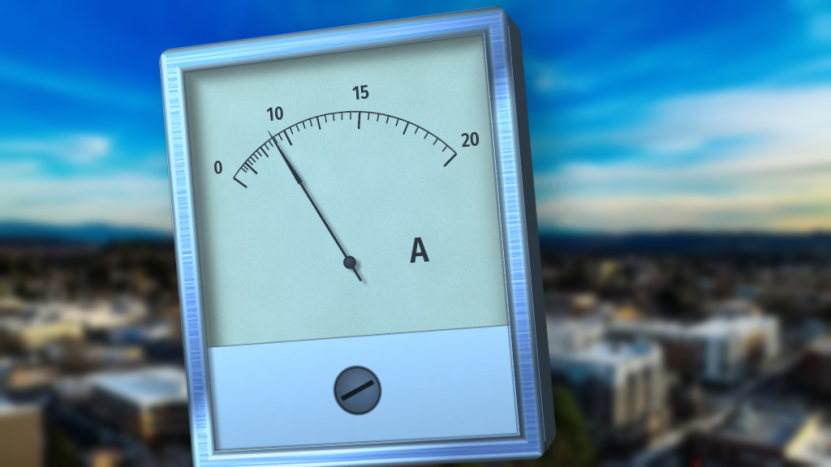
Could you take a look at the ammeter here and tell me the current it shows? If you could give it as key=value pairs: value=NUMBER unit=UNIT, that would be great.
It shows value=9 unit=A
